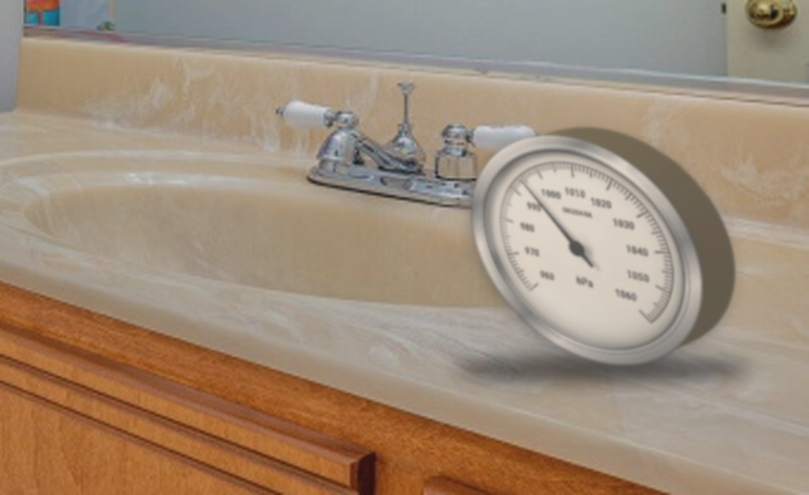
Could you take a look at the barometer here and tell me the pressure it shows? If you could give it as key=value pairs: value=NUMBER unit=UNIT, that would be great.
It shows value=995 unit=hPa
